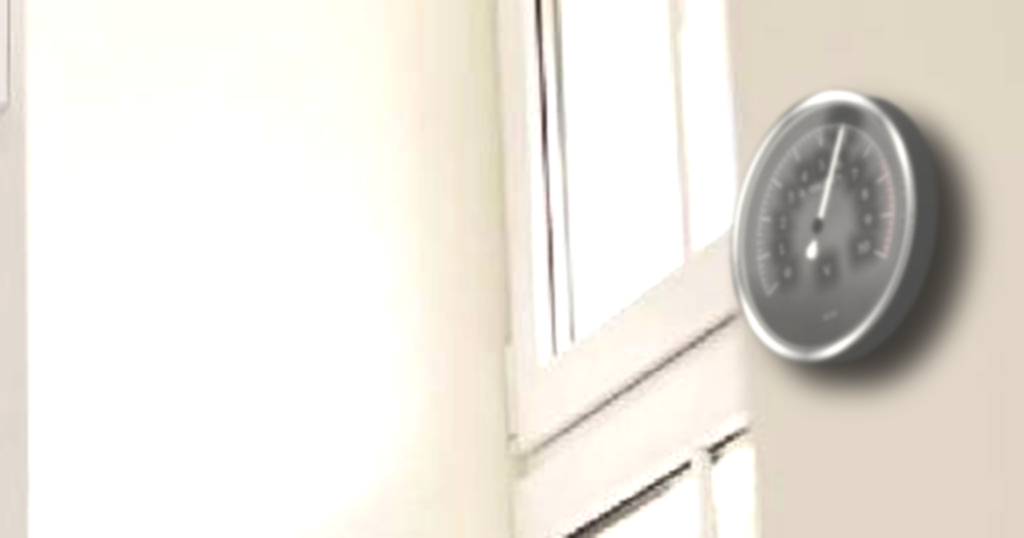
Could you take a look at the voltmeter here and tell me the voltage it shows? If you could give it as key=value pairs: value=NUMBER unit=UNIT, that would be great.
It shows value=6 unit=V
